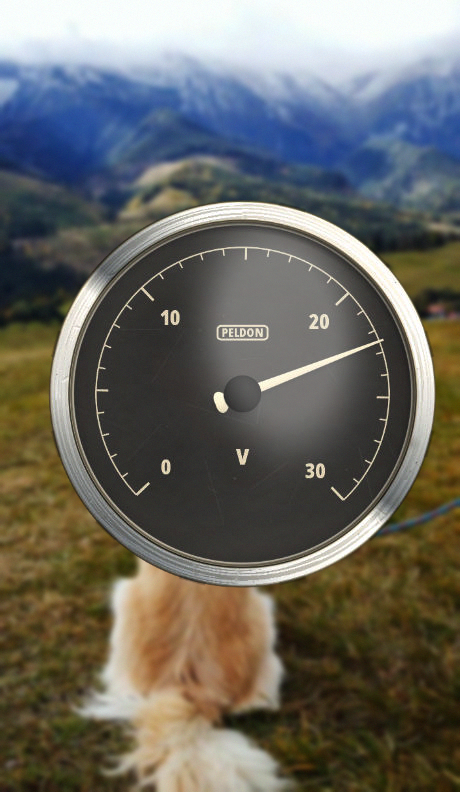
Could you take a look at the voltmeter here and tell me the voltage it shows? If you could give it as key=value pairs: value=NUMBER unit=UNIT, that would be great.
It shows value=22.5 unit=V
